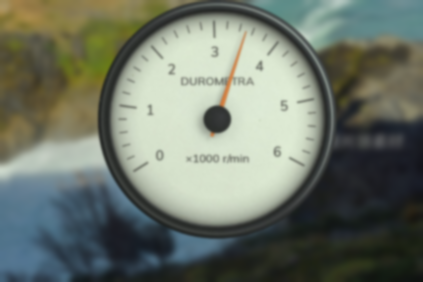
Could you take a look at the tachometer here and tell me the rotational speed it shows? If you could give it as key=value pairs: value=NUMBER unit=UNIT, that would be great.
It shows value=3500 unit=rpm
